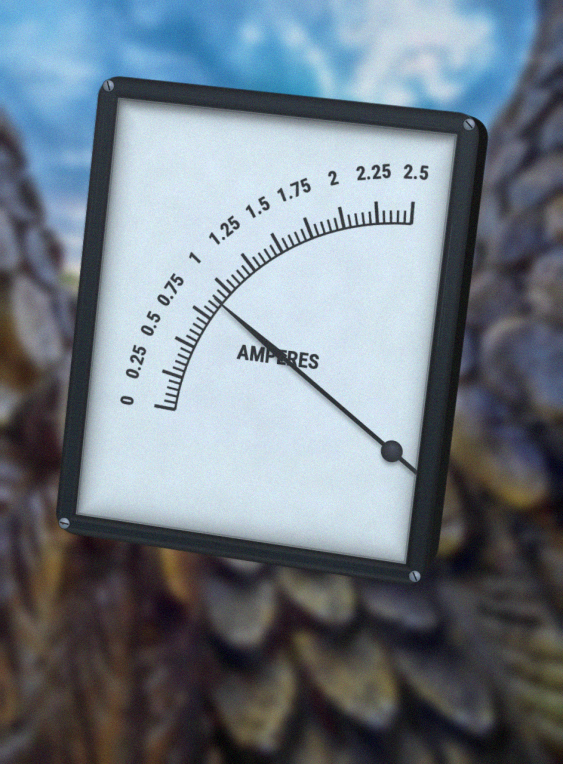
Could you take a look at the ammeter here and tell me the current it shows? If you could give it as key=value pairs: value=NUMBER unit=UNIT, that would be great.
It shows value=0.9 unit=A
